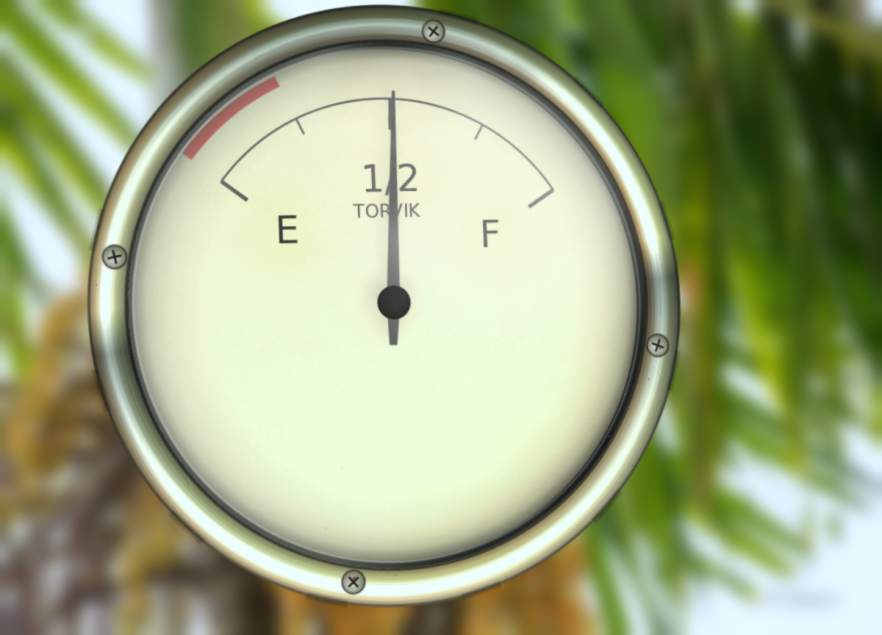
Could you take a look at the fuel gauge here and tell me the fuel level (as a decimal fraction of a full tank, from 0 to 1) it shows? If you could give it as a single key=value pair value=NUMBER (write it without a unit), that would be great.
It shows value=0.5
